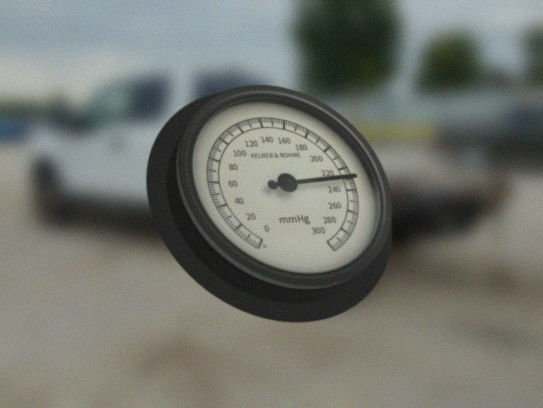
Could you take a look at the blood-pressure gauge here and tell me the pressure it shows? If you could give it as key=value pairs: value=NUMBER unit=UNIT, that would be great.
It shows value=230 unit=mmHg
